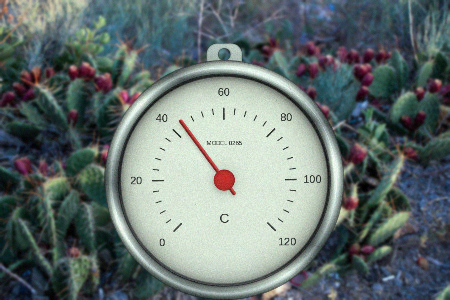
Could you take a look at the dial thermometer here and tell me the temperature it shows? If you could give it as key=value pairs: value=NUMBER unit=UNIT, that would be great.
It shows value=44 unit=°C
